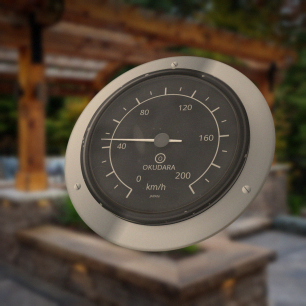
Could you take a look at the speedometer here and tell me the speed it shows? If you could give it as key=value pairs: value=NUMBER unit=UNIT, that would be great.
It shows value=45 unit=km/h
